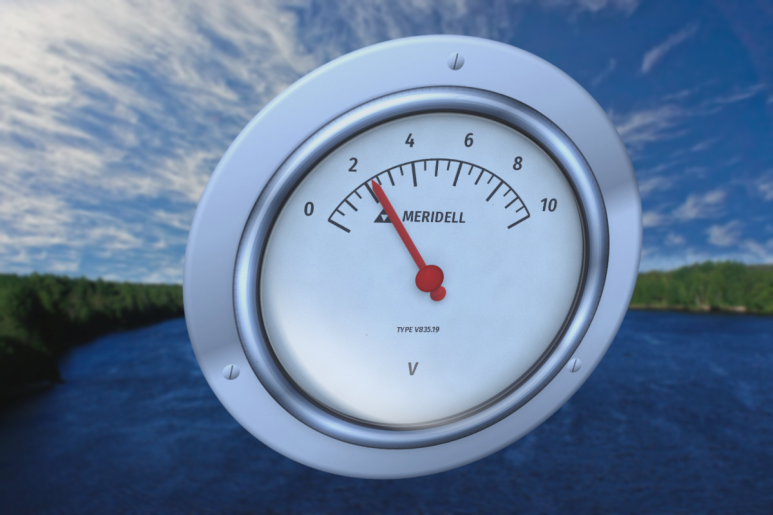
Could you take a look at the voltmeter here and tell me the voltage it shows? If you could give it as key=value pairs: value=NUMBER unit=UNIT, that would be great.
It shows value=2.25 unit=V
